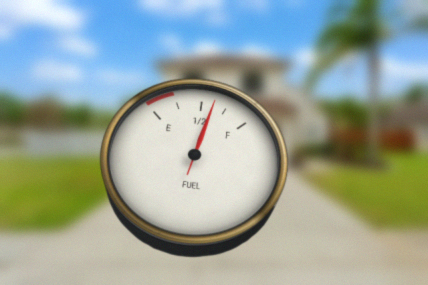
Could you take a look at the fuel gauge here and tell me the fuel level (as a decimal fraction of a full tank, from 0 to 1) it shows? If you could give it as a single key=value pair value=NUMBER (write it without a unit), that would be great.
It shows value=0.625
